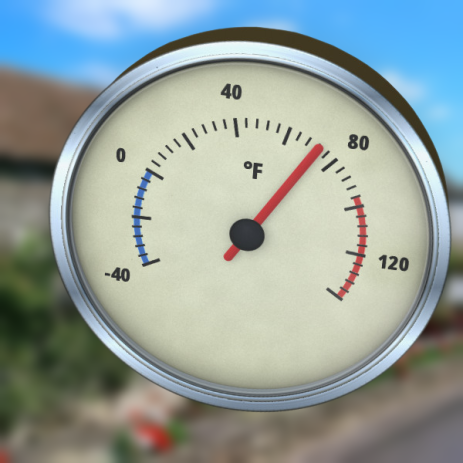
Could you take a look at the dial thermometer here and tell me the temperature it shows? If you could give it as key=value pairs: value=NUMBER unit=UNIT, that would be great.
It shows value=72 unit=°F
